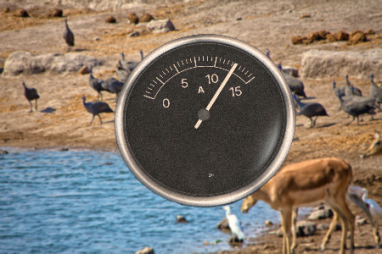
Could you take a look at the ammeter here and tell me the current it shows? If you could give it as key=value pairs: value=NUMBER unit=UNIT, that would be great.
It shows value=12.5 unit=A
